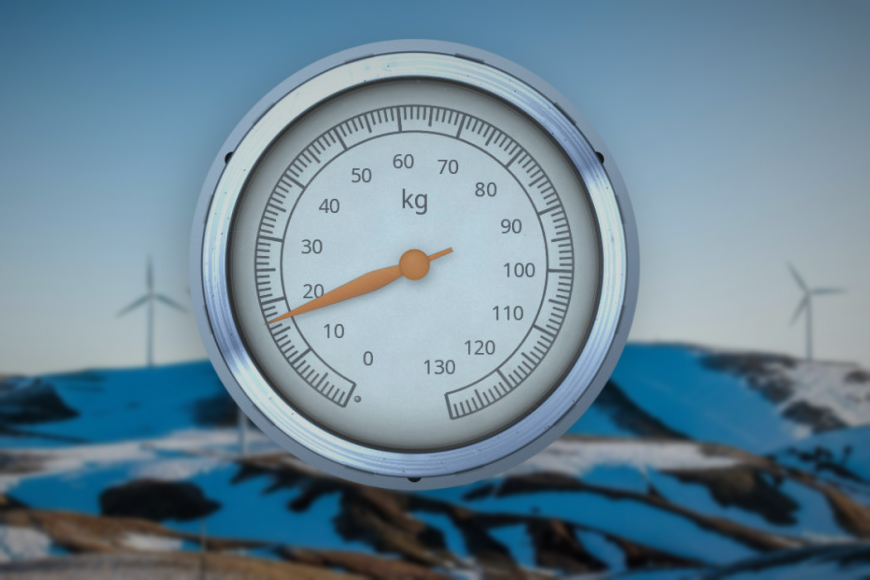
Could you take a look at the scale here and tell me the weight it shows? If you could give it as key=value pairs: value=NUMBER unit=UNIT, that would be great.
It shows value=17 unit=kg
